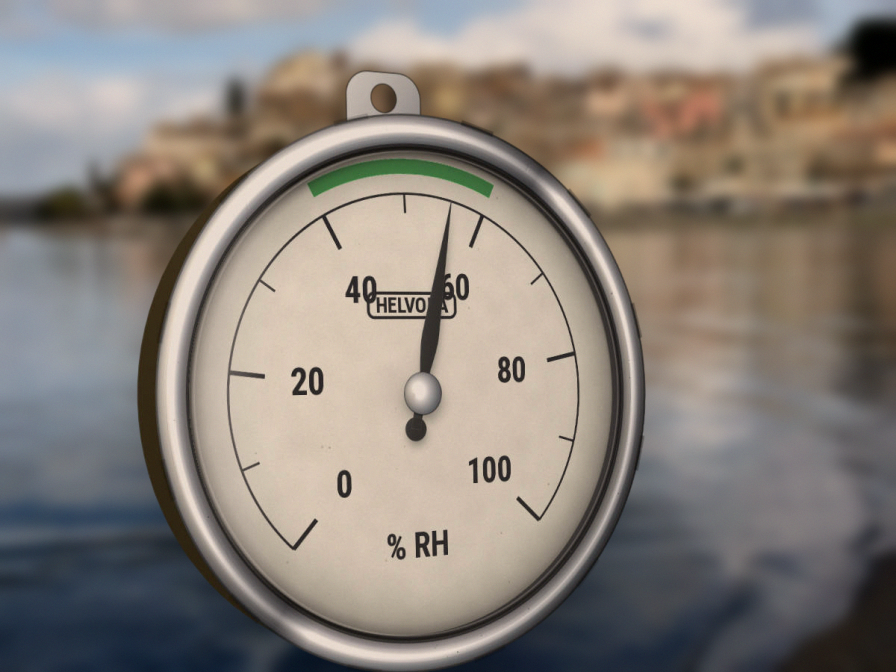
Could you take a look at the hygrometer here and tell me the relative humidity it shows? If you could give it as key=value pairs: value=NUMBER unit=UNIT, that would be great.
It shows value=55 unit=%
